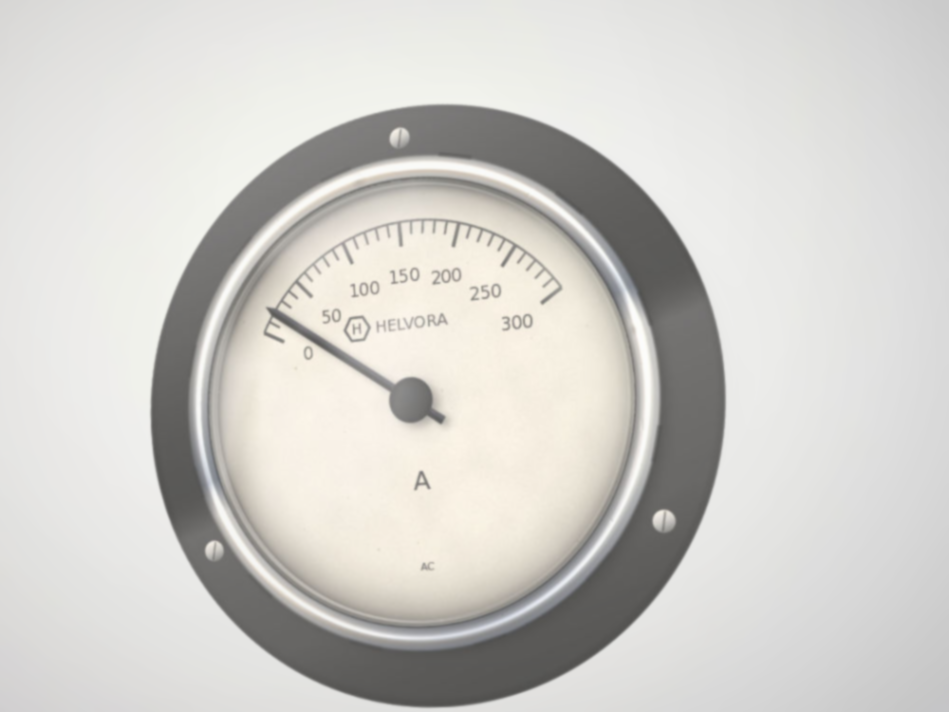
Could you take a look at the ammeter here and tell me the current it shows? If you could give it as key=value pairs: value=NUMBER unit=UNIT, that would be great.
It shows value=20 unit=A
